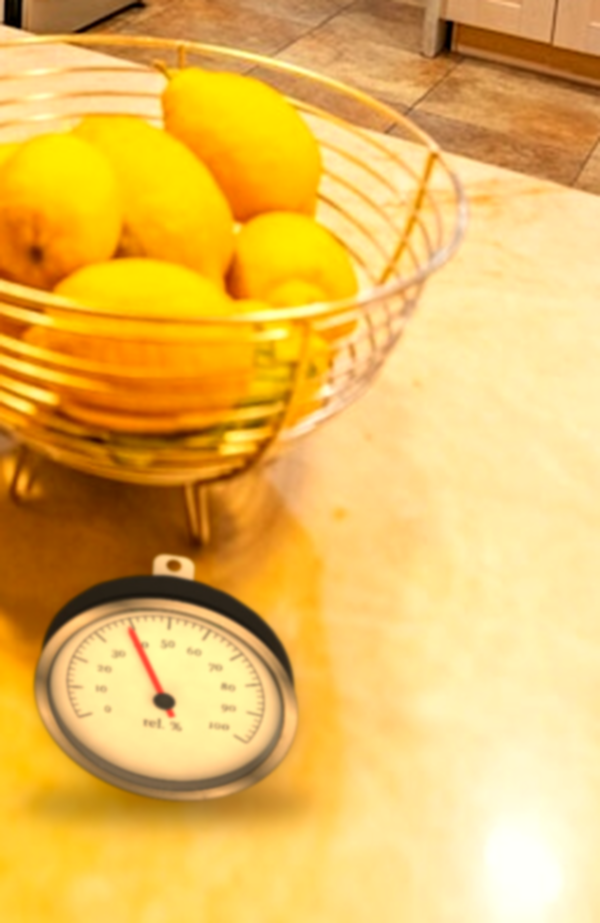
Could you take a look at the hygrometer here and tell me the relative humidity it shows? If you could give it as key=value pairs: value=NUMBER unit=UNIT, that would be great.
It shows value=40 unit=%
